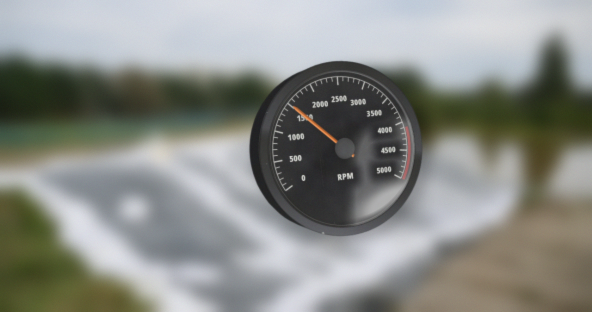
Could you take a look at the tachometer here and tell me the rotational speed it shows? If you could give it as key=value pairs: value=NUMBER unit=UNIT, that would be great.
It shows value=1500 unit=rpm
